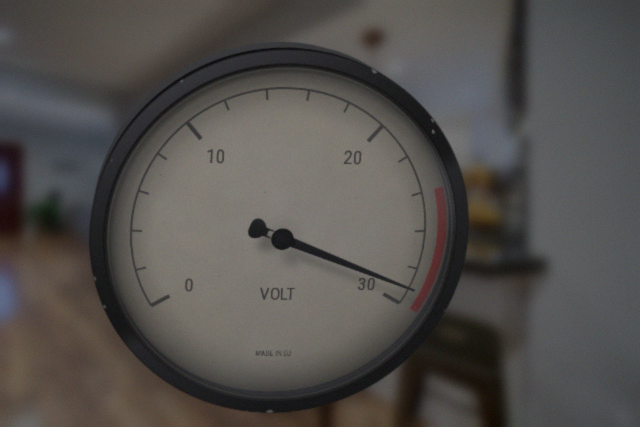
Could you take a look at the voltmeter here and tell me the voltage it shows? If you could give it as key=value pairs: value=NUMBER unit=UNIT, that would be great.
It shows value=29 unit=V
